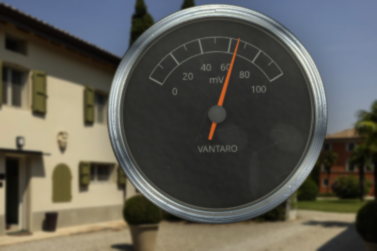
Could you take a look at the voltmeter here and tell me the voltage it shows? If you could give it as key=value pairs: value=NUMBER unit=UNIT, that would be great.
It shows value=65 unit=mV
